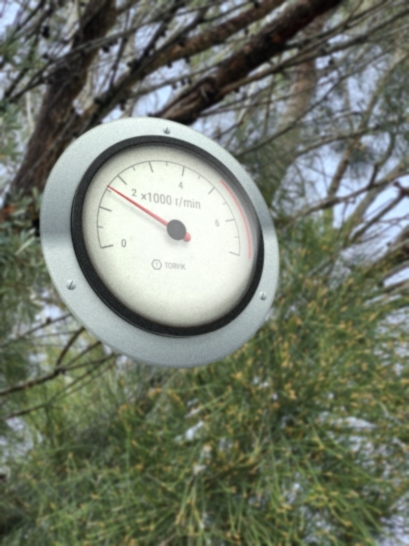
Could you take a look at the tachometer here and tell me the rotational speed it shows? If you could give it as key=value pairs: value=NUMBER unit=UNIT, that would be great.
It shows value=1500 unit=rpm
